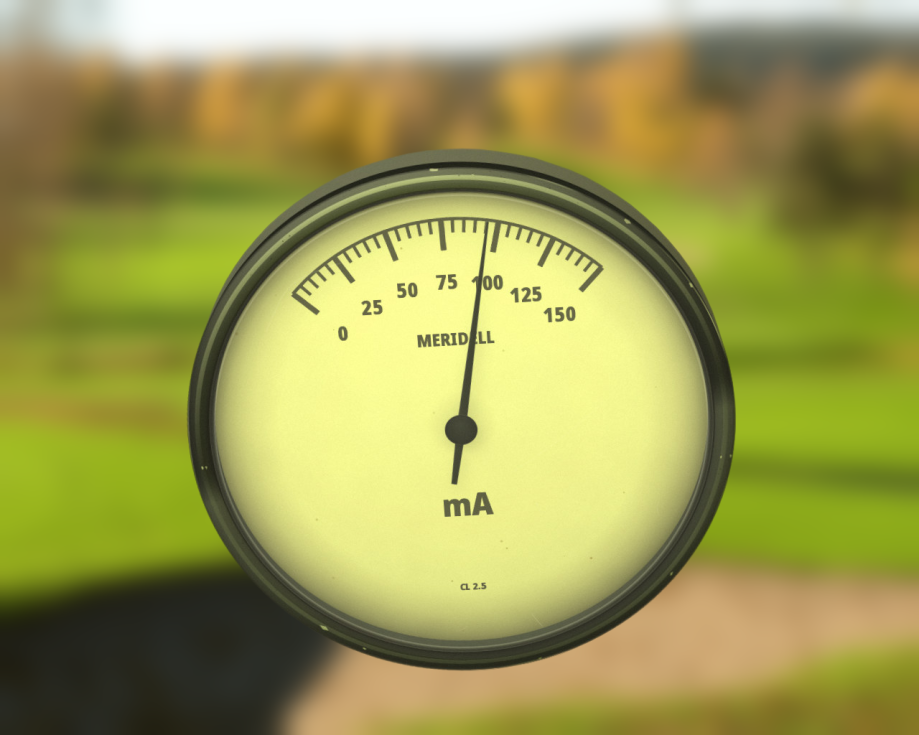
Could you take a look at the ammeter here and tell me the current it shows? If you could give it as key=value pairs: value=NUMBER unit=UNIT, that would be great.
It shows value=95 unit=mA
